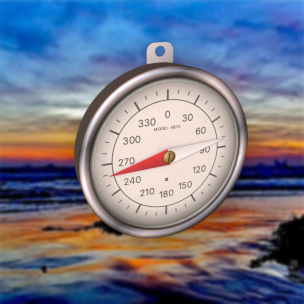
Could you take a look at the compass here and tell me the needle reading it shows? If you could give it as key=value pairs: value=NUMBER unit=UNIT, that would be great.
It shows value=260 unit=°
